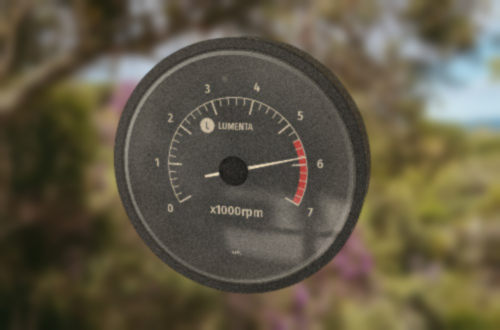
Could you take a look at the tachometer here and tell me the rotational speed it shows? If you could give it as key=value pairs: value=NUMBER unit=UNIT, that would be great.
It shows value=5800 unit=rpm
